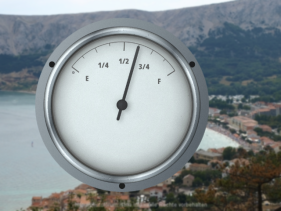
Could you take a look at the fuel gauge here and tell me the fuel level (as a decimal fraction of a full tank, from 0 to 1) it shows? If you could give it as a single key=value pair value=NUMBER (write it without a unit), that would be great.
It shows value=0.625
